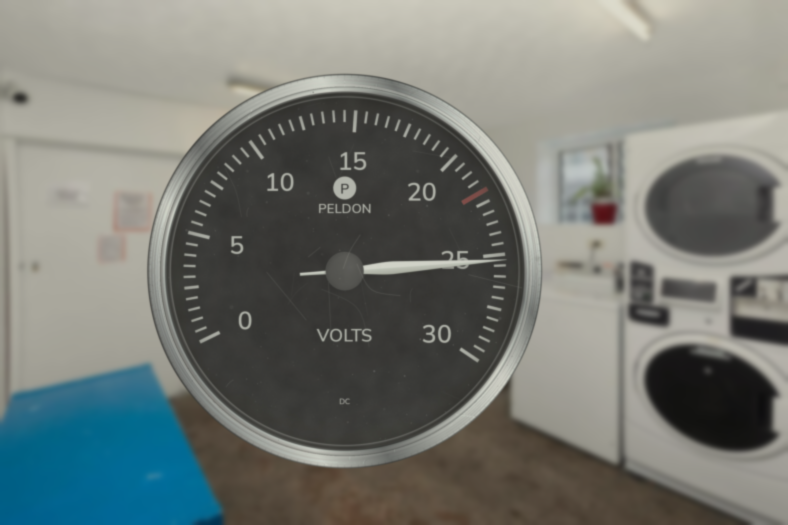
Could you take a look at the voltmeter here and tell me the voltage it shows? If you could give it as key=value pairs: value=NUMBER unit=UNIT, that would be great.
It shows value=25.25 unit=V
